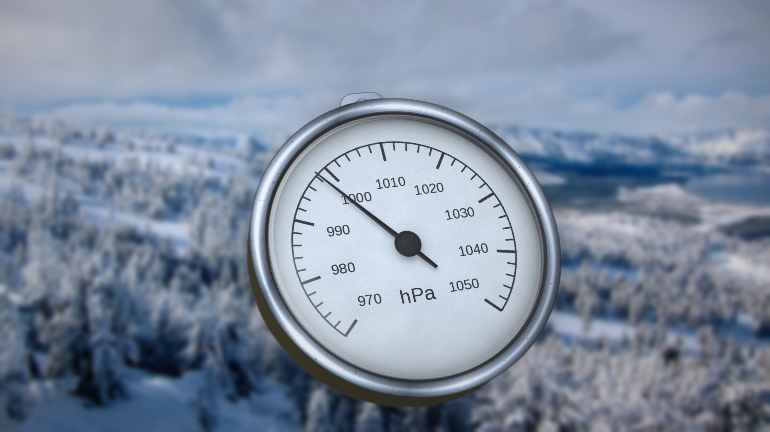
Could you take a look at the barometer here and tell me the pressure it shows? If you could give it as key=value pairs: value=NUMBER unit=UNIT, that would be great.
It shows value=998 unit=hPa
